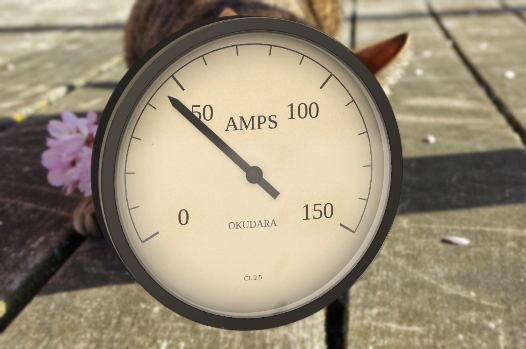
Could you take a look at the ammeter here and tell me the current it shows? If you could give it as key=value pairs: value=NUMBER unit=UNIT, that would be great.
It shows value=45 unit=A
